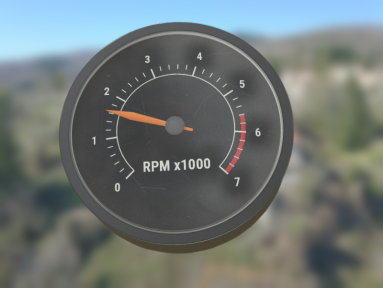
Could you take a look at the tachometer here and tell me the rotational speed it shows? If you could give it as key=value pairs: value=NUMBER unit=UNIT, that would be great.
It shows value=1600 unit=rpm
